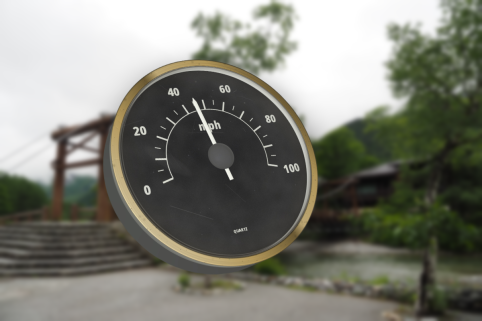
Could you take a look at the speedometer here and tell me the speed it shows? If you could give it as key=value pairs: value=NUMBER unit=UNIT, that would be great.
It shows value=45 unit=mph
